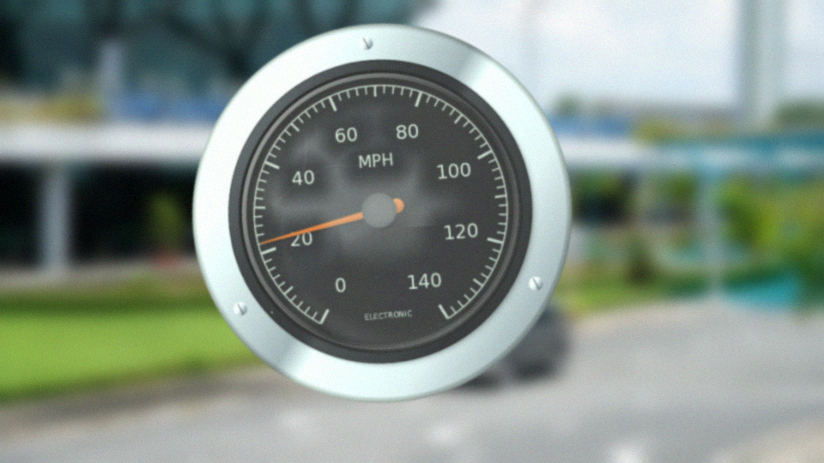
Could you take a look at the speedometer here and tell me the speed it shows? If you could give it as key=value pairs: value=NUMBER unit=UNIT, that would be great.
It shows value=22 unit=mph
